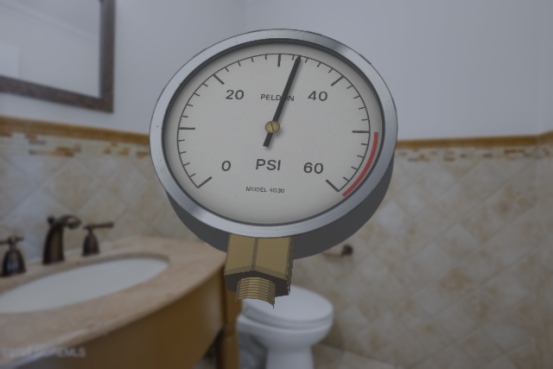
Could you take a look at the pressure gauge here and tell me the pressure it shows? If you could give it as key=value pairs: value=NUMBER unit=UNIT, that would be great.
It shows value=33 unit=psi
